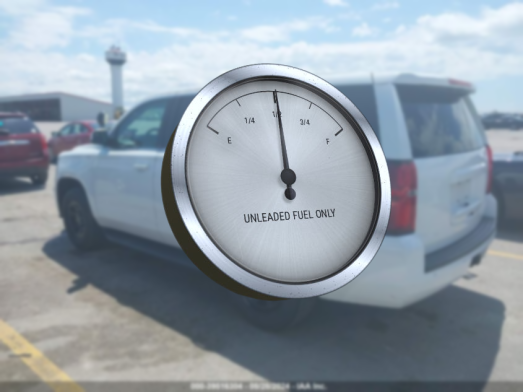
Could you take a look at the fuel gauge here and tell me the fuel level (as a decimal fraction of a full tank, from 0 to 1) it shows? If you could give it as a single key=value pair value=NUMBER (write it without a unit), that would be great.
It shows value=0.5
